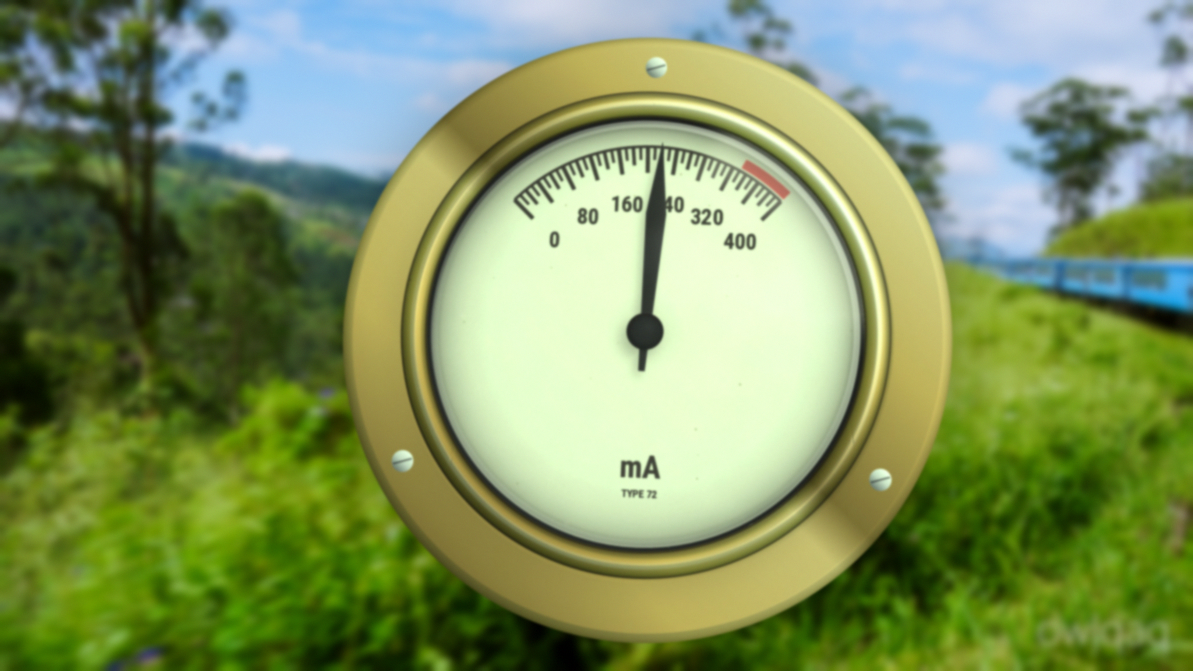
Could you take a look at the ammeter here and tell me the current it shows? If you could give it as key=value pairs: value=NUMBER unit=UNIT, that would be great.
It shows value=220 unit=mA
